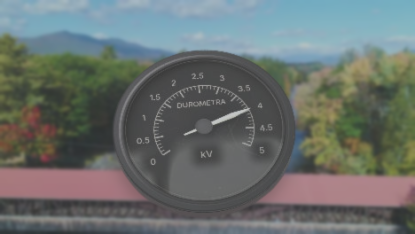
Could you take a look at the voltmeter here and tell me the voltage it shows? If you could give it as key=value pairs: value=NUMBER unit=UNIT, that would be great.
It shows value=4 unit=kV
